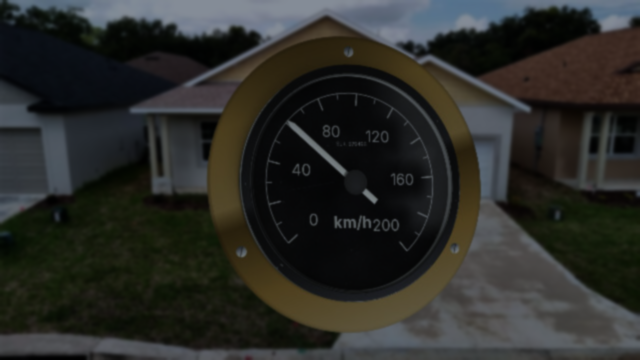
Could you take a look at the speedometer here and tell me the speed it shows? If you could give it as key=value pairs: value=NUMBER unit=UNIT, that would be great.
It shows value=60 unit=km/h
